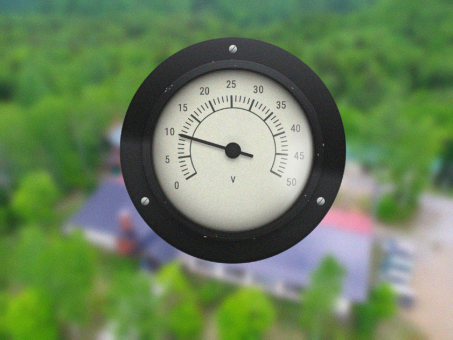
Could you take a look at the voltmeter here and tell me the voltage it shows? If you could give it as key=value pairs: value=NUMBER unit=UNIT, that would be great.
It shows value=10 unit=V
